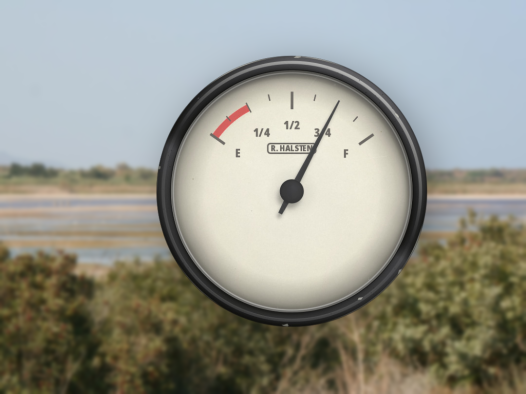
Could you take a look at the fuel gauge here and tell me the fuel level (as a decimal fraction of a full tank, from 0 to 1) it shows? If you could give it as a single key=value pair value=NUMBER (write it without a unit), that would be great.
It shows value=0.75
